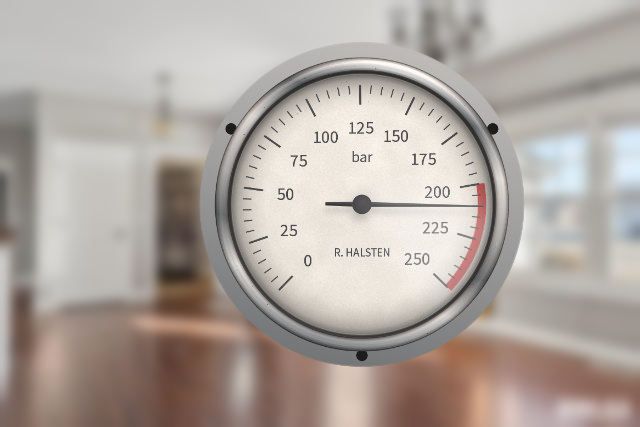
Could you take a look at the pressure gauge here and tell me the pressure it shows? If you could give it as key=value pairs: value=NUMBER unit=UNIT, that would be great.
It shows value=210 unit=bar
